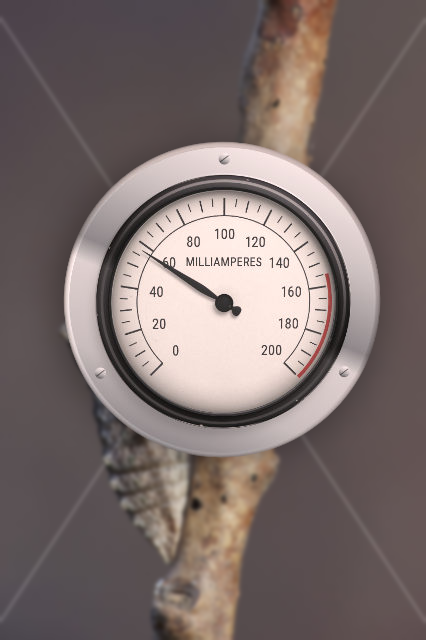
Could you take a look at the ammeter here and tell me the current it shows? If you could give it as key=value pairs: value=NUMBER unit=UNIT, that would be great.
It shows value=57.5 unit=mA
